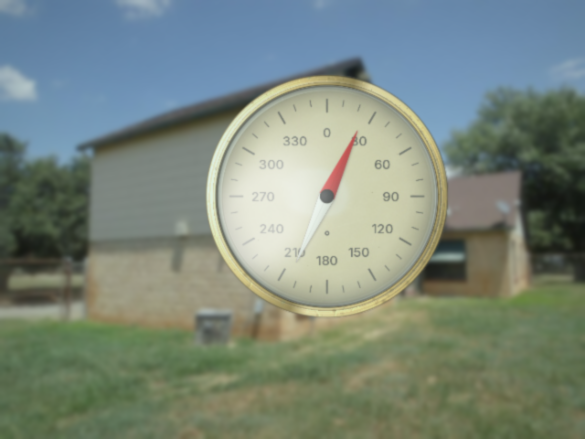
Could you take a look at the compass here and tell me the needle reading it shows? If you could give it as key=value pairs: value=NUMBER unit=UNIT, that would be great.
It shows value=25 unit=°
